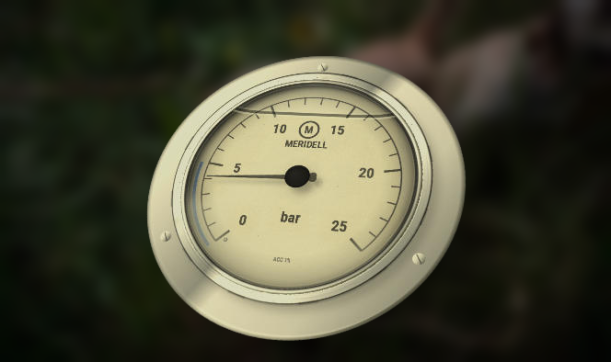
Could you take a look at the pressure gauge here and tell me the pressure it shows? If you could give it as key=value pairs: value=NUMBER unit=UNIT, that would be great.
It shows value=4 unit=bar
